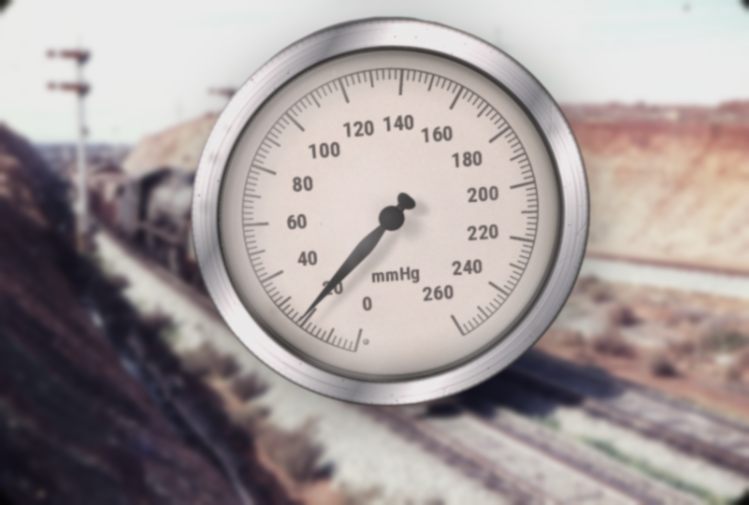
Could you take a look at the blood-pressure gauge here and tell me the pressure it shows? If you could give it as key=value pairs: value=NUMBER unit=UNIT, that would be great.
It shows value=22 unit=mmHg
